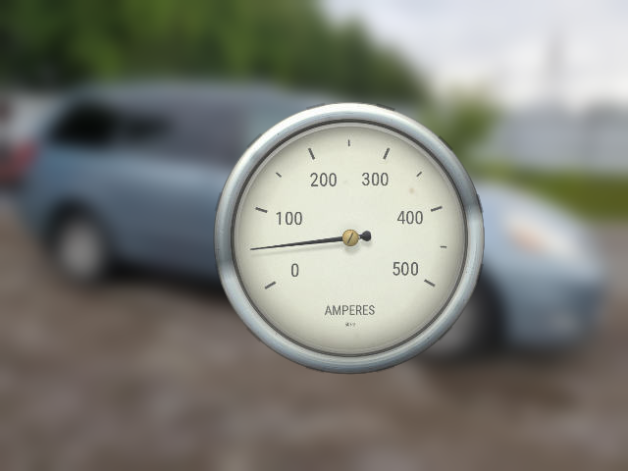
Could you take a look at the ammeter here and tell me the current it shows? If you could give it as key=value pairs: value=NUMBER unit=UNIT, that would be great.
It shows value=50 unit=A
